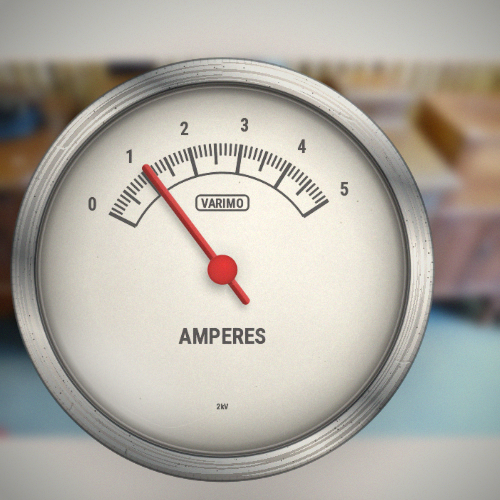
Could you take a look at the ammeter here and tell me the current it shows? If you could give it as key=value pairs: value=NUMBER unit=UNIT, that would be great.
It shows value=1.1 unit=A
